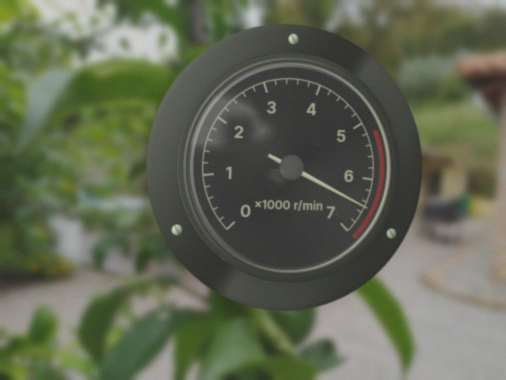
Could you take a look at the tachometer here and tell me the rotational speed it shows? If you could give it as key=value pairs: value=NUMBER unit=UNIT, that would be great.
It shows value=6500 unit=rpm
